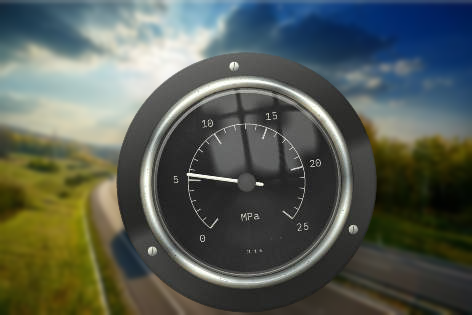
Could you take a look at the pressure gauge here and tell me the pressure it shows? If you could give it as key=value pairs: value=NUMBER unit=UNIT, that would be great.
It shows value=5.5 unit=MPa
